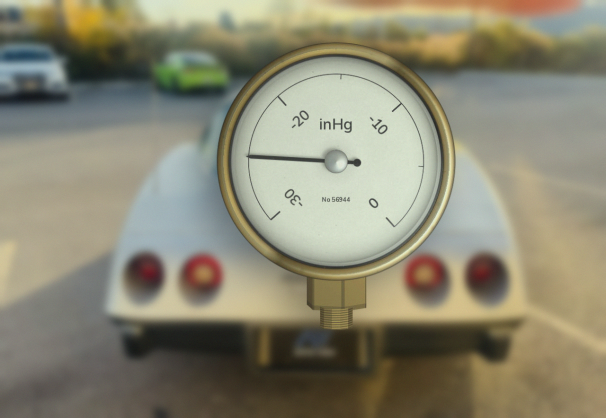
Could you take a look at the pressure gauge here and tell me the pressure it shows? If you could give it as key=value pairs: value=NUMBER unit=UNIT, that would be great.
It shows value=-25 unit=inHg
